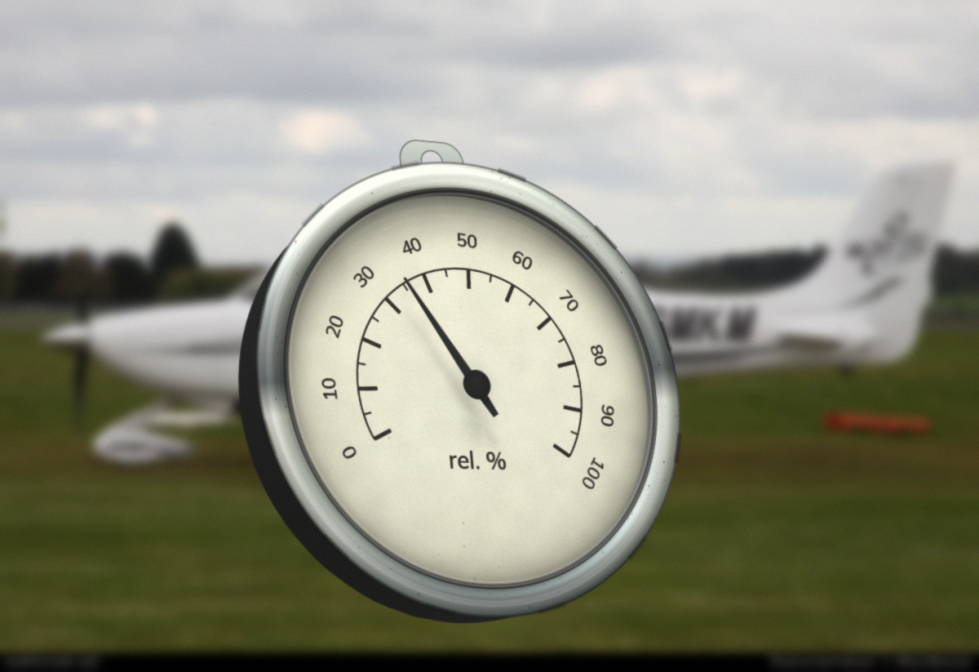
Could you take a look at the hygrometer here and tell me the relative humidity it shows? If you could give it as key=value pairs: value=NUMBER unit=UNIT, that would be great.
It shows value=35 unit=%
